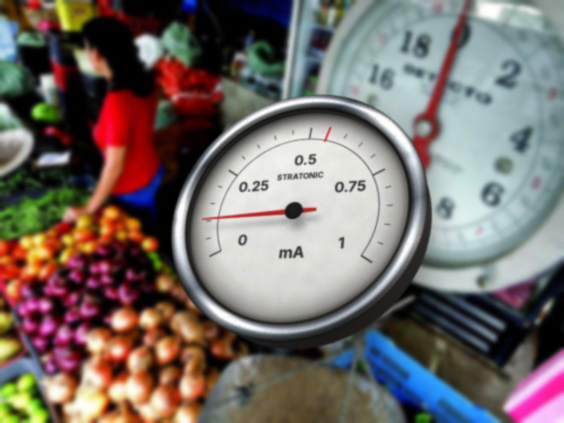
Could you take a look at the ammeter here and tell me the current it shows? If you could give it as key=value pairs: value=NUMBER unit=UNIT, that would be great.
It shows value=0.1 unit=mA
